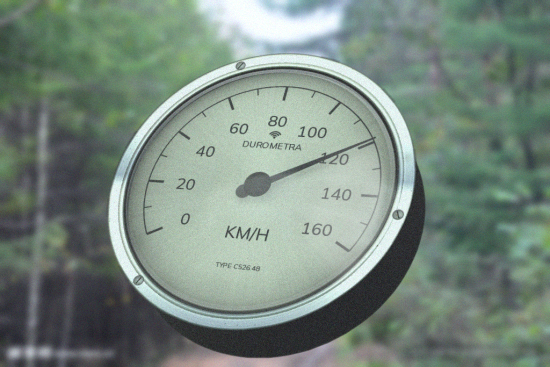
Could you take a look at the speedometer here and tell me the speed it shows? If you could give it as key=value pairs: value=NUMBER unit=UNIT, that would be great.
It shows value=120 unit=km/h
